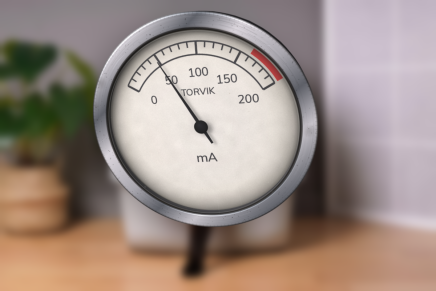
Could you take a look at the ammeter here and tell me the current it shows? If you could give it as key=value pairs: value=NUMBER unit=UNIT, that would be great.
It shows value=50 unit=mA
